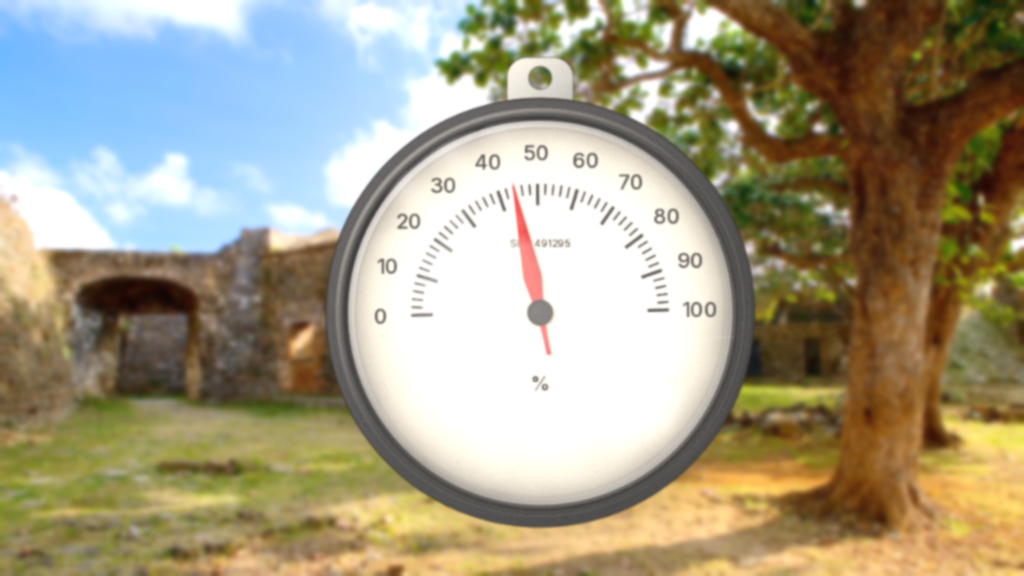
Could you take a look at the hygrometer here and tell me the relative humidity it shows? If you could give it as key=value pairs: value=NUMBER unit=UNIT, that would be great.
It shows value=44 unit=%
